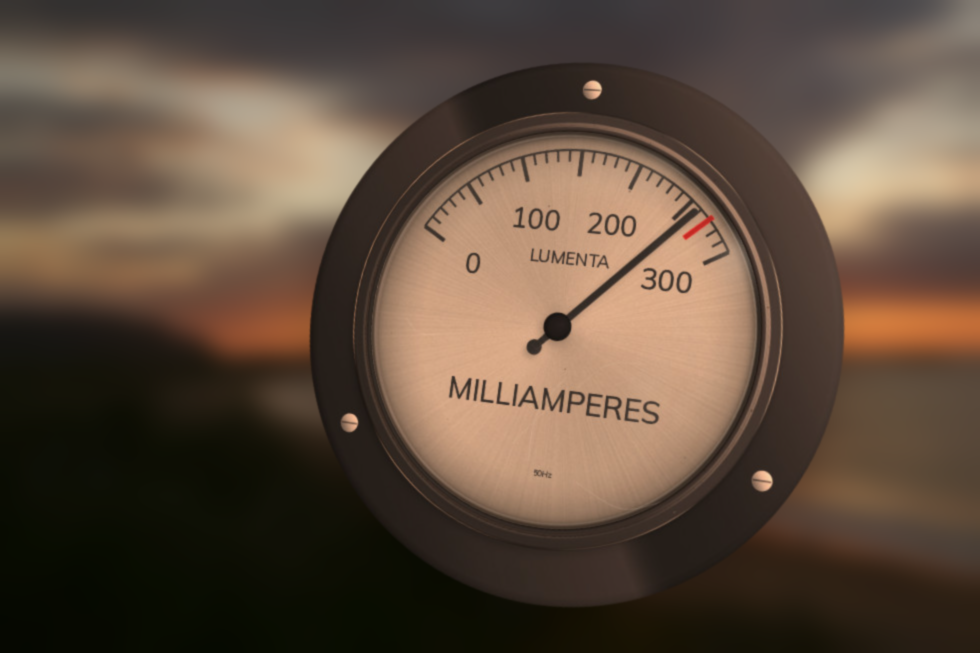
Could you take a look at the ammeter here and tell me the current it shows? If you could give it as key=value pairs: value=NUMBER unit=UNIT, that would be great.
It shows value=260 unit=mA
